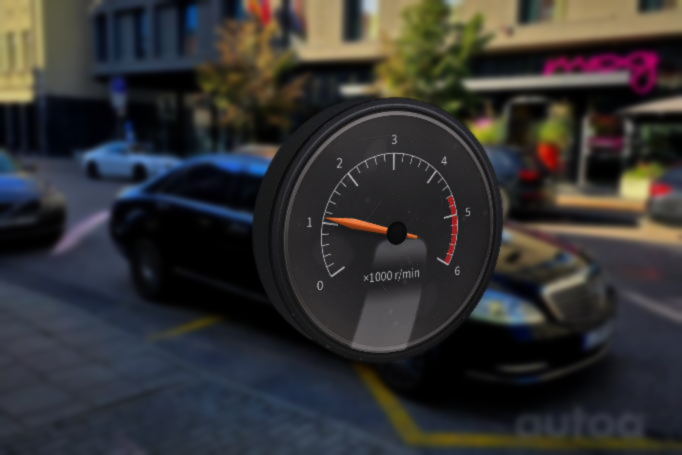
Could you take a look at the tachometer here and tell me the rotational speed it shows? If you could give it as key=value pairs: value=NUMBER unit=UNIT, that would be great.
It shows value=1100 unit=rpm
